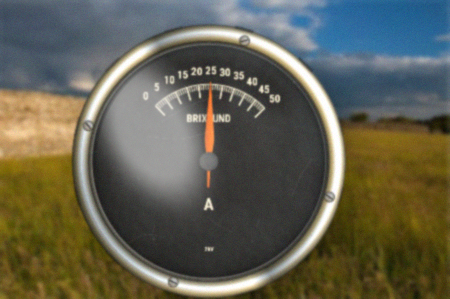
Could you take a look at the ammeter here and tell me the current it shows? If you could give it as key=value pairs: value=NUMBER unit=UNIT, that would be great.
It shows value=25 unit=A
